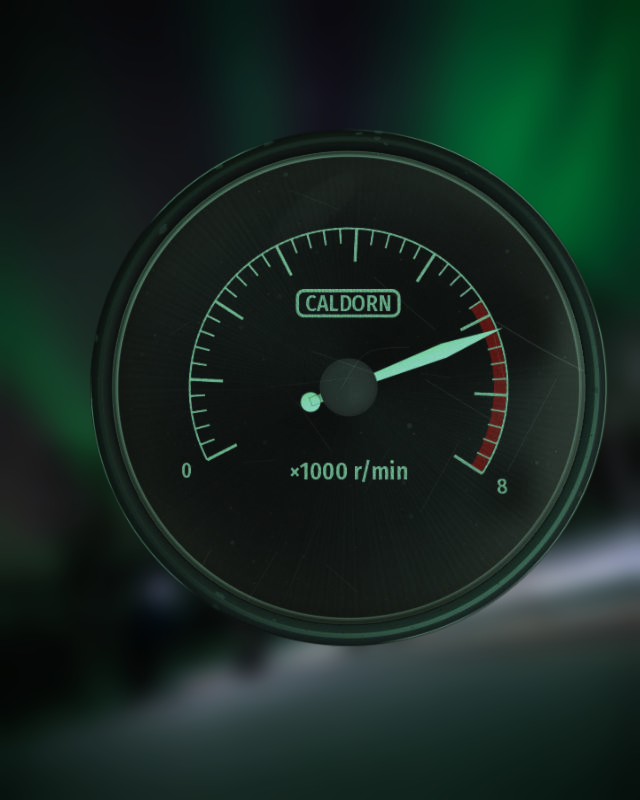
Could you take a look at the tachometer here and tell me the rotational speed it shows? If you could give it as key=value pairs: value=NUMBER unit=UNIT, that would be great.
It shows value=6200 unit=rpm
